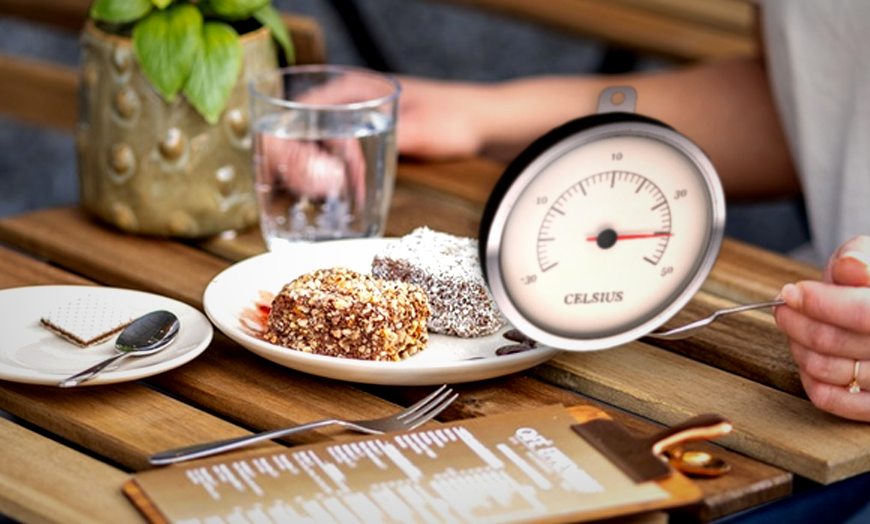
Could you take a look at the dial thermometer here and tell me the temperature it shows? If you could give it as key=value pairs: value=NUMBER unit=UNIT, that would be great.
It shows value=40 unit=°C
